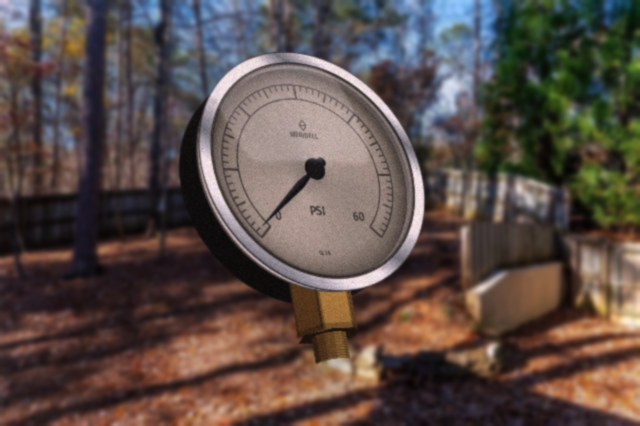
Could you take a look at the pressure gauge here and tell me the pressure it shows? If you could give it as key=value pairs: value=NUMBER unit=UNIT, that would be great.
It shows value=1 unit=psi
